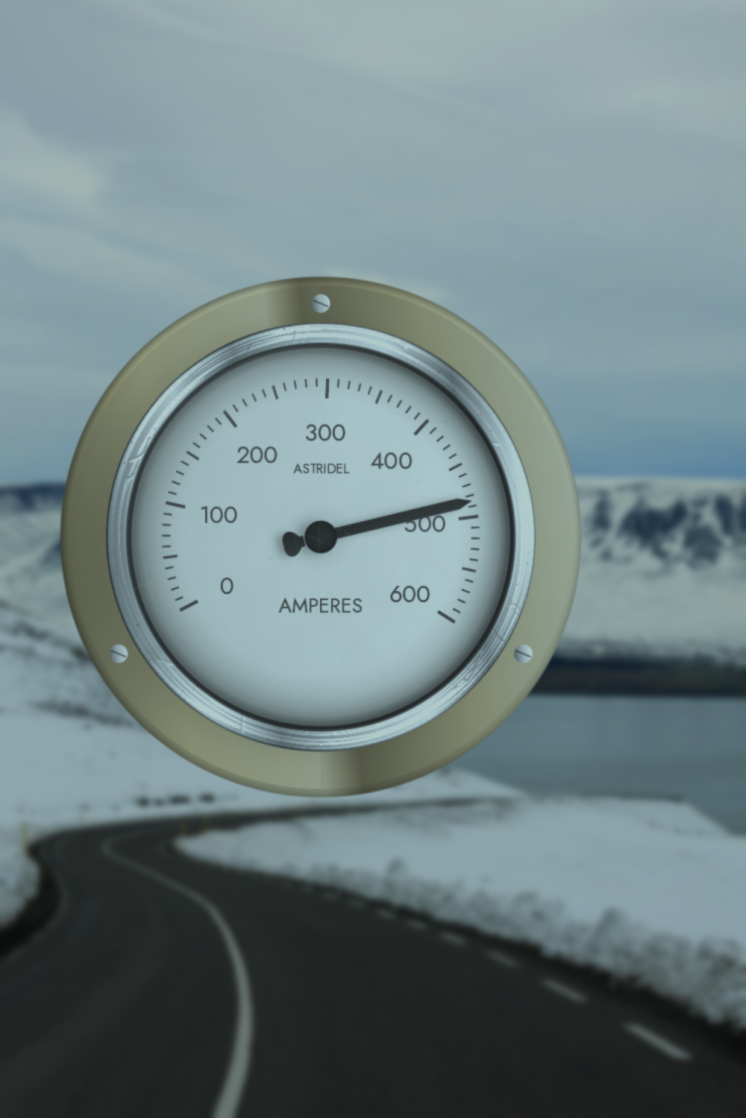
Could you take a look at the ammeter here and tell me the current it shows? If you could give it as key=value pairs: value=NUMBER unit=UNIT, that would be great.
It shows value=485 unit=A
